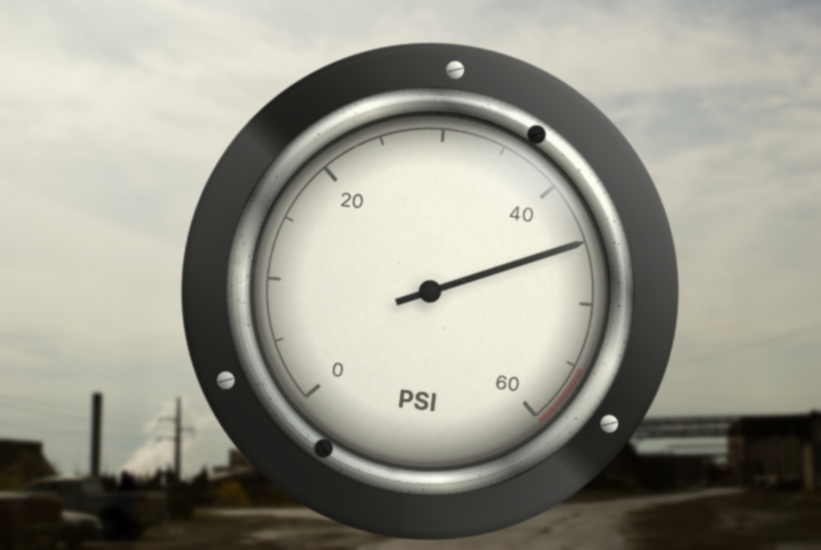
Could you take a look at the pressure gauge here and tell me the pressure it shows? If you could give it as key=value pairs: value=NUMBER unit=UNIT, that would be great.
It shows value=45 unit=psi
